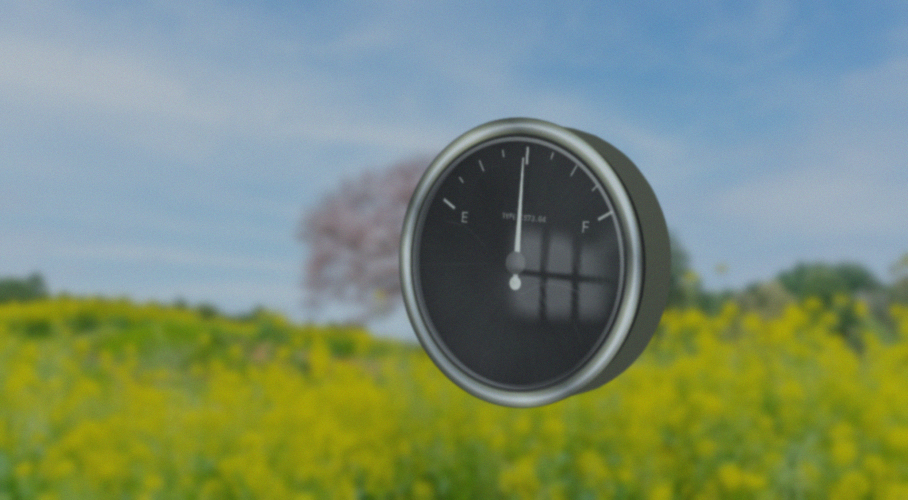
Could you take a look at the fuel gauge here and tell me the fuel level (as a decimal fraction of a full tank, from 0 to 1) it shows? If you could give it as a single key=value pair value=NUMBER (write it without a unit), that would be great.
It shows value=0.5
